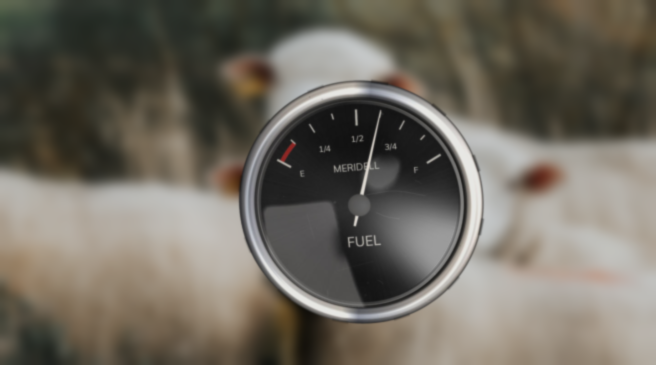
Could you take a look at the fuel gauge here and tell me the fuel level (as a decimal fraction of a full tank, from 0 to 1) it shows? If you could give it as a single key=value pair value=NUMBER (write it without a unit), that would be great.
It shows value=0.625
